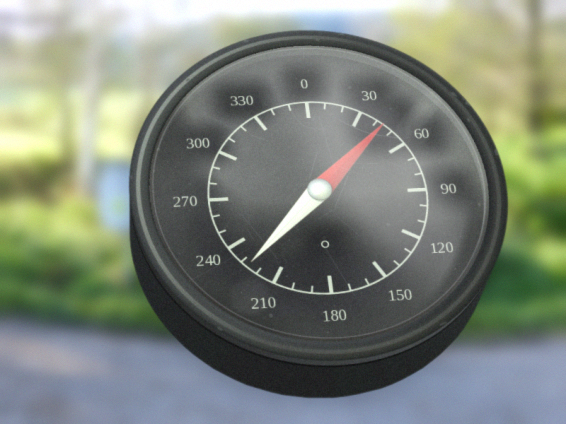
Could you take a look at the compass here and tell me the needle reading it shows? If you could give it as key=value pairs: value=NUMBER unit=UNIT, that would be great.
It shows value=45 unit=°
